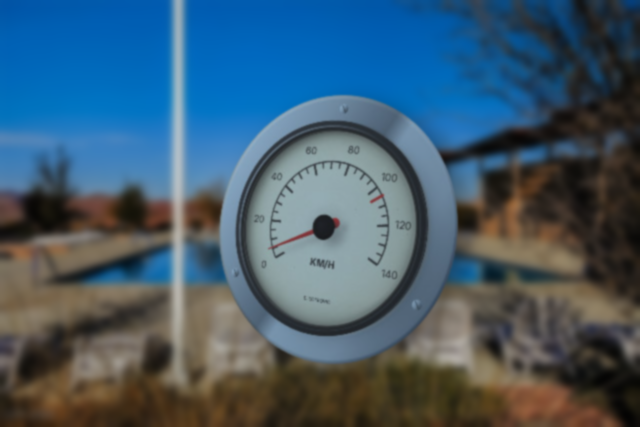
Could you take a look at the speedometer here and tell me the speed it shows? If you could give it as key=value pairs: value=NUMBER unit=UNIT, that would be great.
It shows value=5 unit=km/h
